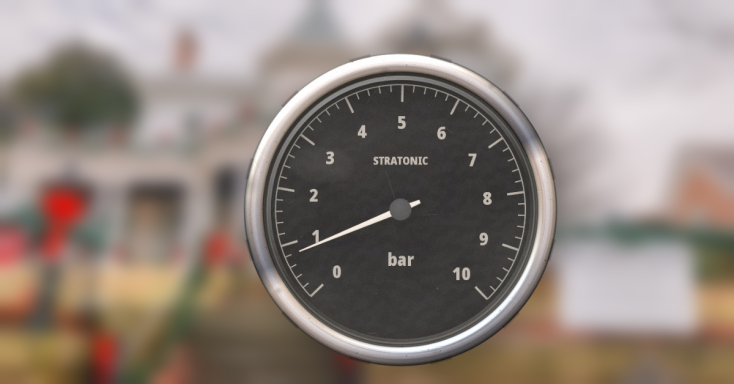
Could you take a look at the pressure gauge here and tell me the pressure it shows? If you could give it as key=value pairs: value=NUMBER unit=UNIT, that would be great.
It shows value=0.8 unit=bar
